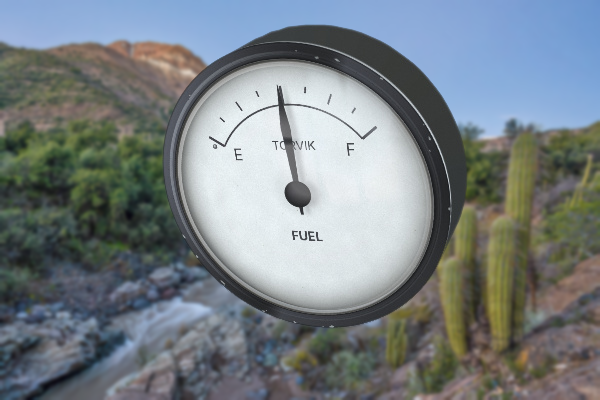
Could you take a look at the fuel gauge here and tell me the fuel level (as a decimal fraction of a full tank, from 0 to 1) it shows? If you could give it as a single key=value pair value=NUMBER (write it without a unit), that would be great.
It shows value=0.5
